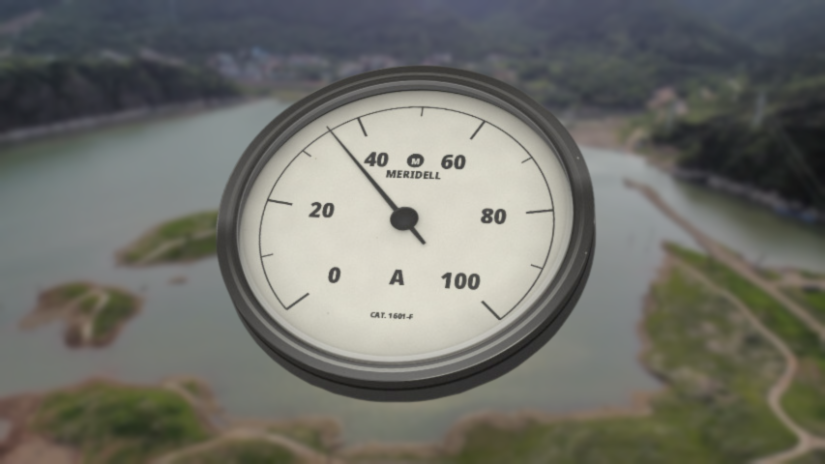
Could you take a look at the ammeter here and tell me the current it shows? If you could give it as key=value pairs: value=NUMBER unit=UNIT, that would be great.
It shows value=35 unit=A
